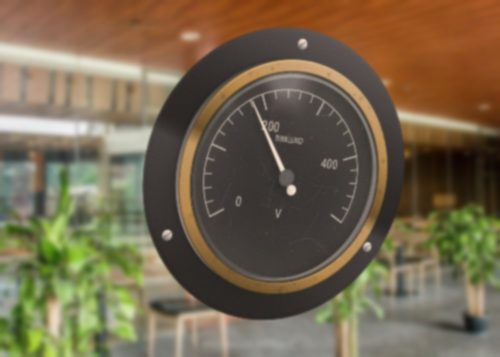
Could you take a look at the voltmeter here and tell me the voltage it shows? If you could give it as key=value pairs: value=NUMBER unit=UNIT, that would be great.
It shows value=180 unit=V
